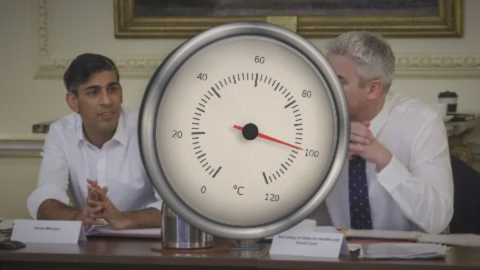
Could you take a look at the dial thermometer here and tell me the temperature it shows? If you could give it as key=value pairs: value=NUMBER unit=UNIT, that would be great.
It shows value=100 unit=°C
